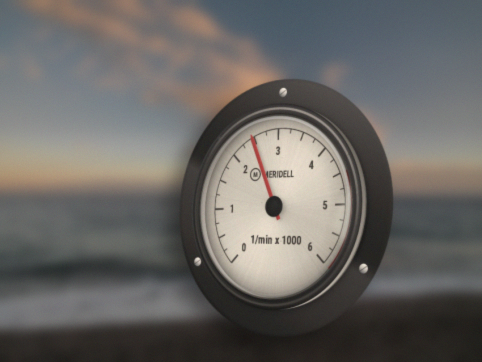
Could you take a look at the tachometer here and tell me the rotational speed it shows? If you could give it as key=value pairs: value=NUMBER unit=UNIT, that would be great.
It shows value=2500 unit=rpm
